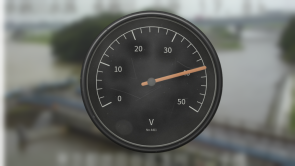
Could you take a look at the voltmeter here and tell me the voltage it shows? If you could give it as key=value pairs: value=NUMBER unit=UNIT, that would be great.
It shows value=40 unit=V
